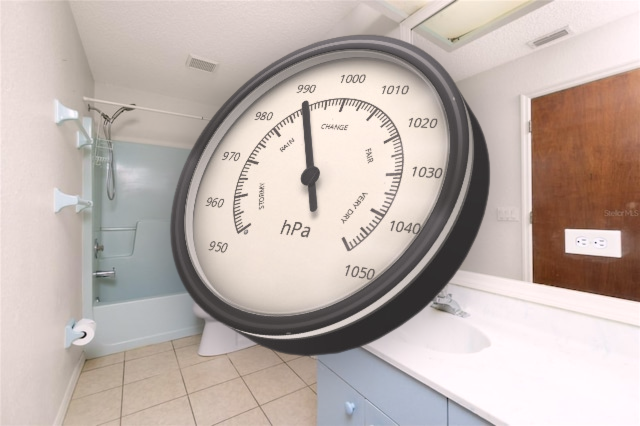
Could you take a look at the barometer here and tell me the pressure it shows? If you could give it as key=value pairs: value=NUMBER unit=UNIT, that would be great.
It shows value=990 unit=hPa
